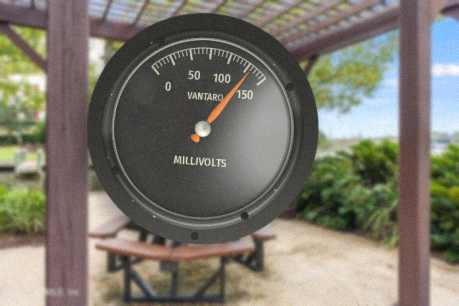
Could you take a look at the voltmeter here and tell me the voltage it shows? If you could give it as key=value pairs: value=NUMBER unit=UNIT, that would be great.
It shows value=130 unit=mV
